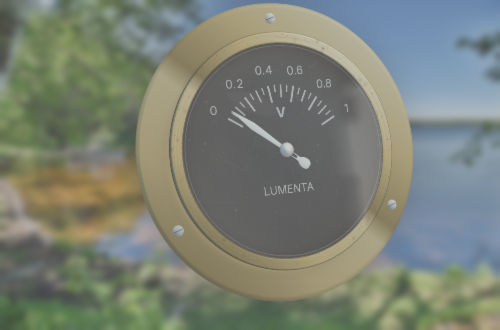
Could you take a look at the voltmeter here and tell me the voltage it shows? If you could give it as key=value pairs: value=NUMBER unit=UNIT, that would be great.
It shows value=0.05 unit=V
